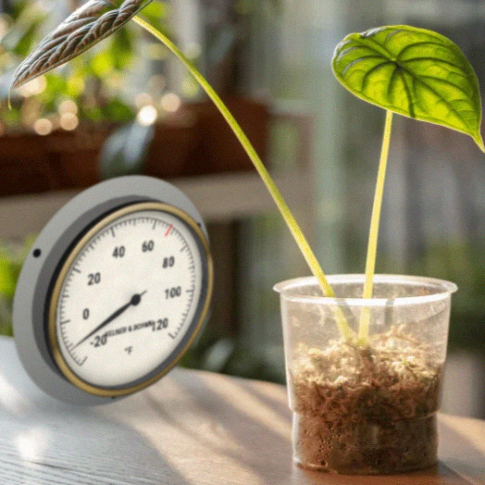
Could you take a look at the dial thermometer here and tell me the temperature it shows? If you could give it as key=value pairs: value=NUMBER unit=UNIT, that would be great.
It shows value=-10 unit=°F
